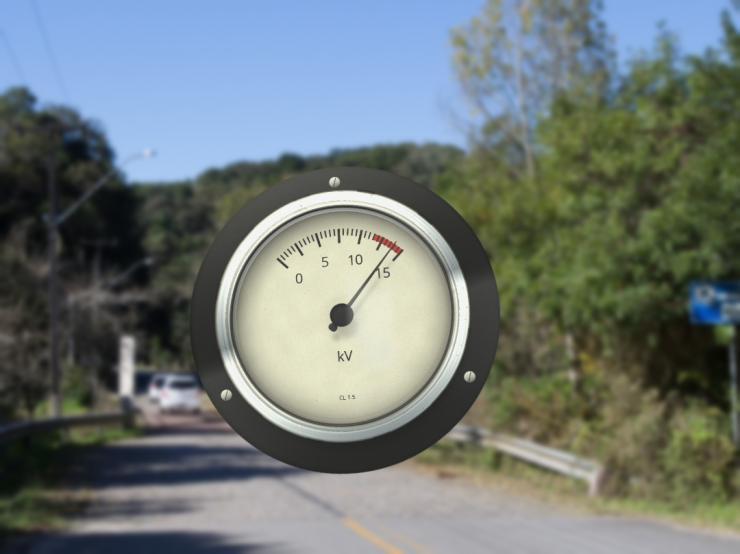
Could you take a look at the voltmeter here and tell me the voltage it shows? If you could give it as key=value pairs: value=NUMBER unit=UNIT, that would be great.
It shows value=14 unit=kV
